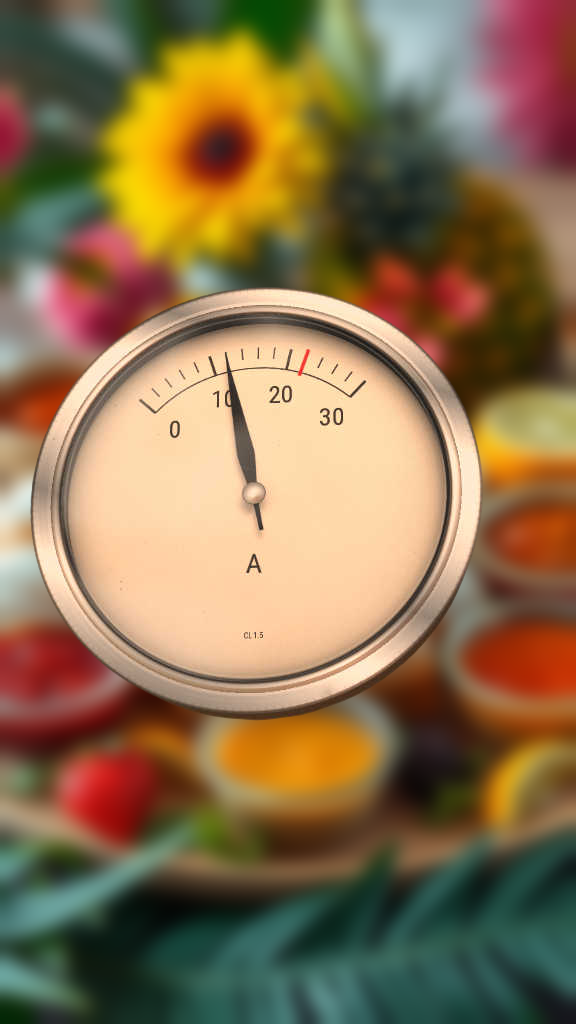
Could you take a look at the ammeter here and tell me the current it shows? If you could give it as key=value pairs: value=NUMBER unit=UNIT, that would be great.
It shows value=12 unit=A
